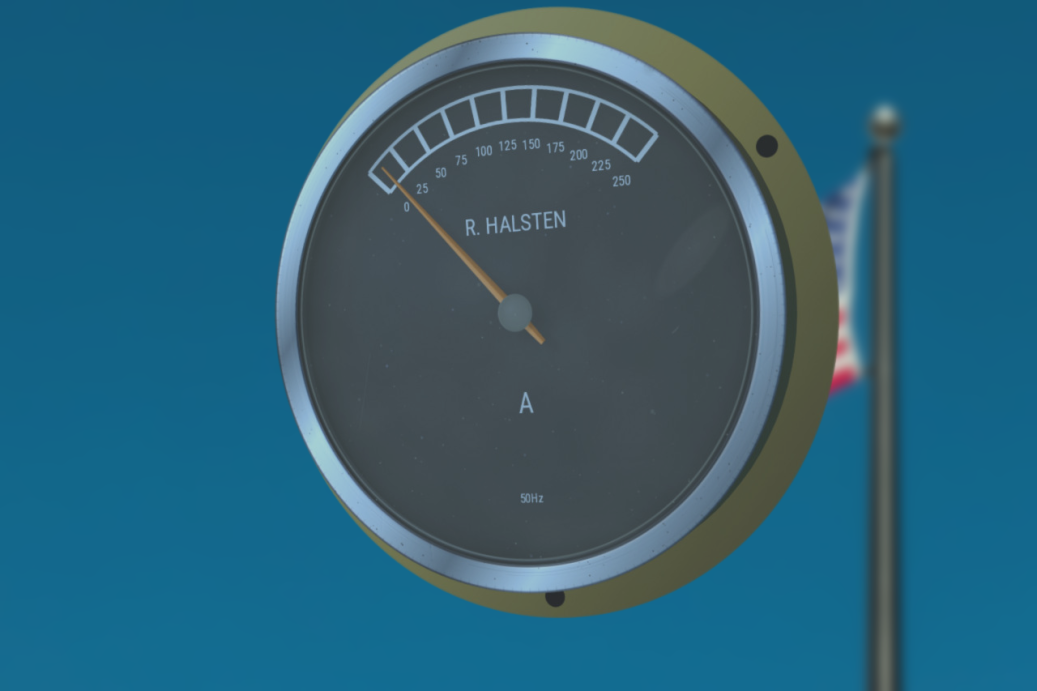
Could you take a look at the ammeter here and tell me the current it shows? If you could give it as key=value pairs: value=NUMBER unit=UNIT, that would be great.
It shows value=12.5 unit=A
